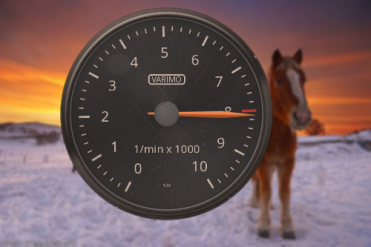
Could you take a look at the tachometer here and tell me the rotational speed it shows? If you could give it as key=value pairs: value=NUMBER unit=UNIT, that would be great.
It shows value=8100 unit=rpm
